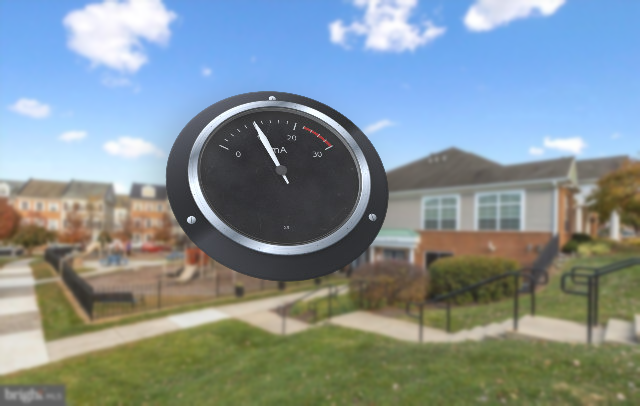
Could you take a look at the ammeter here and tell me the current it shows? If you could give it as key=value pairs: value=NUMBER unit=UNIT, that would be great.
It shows value=10 unit=mA
